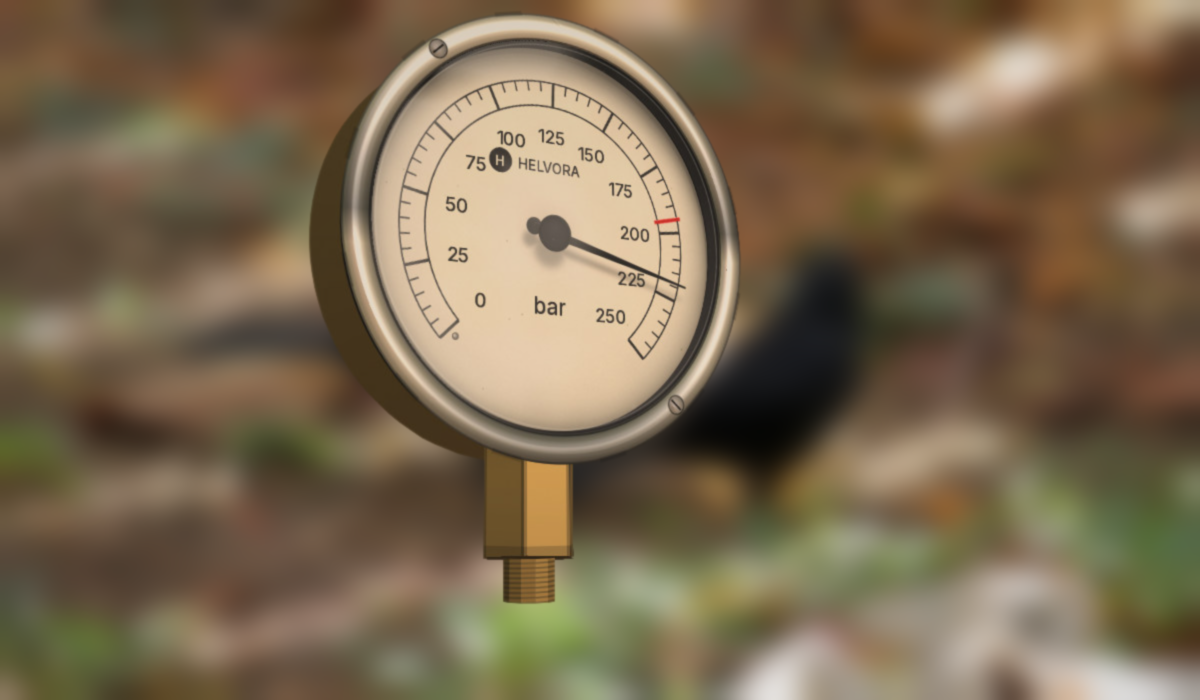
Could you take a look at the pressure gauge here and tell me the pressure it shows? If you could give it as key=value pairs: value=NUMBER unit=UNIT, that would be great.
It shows value=220 unit=bar
